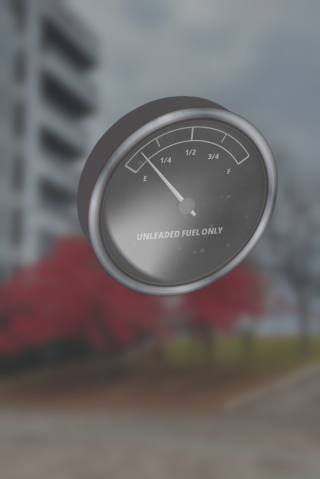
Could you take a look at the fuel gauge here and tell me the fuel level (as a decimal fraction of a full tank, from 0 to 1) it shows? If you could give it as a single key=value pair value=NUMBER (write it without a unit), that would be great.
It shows value=0.125
